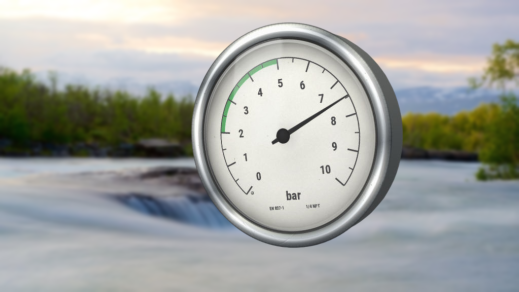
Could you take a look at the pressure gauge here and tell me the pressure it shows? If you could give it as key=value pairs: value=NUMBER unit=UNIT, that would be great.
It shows value=7.5 unit=bar
